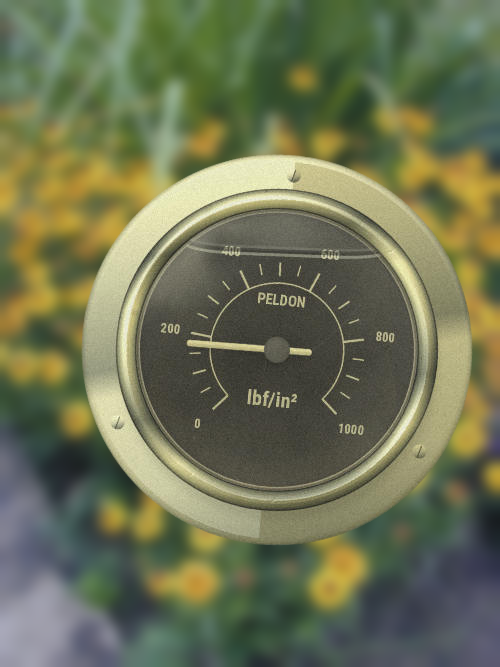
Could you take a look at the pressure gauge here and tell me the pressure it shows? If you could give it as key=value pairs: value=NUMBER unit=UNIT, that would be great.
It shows value=175 unit=psi
